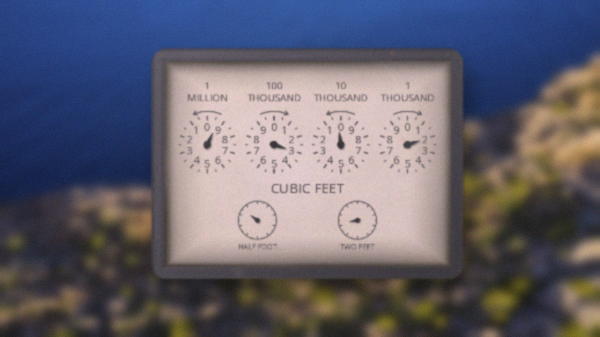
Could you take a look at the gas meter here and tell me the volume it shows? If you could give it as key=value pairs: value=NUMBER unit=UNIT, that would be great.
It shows value=930200 unit=ft³
